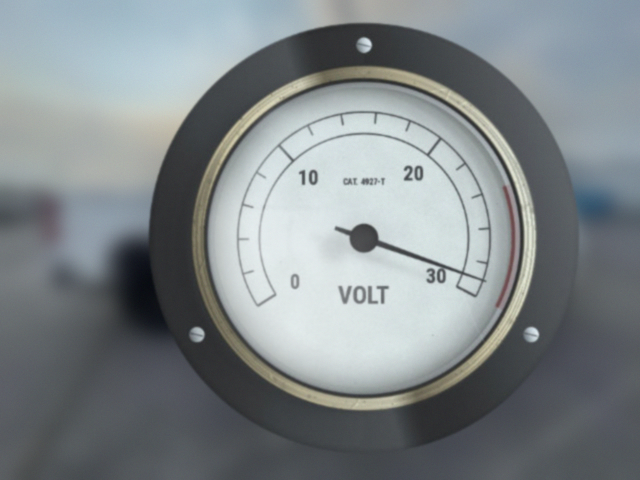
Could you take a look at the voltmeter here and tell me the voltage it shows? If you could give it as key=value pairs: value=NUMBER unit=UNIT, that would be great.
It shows value=29 unit=V
